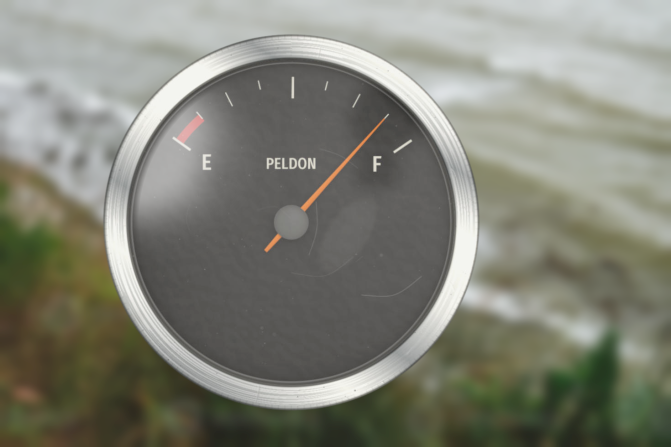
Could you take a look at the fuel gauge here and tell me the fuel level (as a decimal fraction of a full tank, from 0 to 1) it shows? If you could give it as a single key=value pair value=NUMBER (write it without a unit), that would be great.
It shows value=0.875
